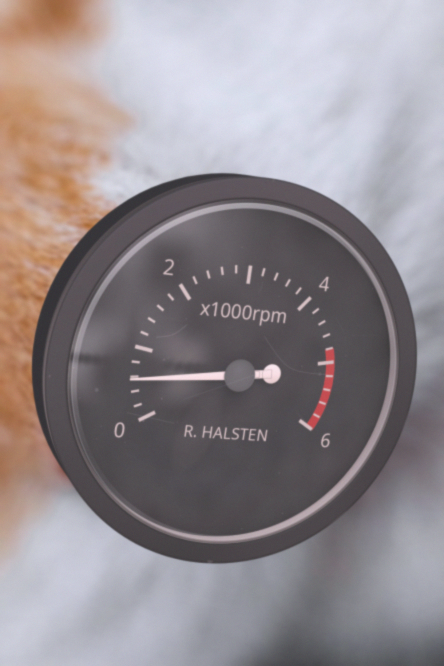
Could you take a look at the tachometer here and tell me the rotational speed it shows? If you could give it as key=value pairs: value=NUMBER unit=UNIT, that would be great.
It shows value=600 unit=rpm
